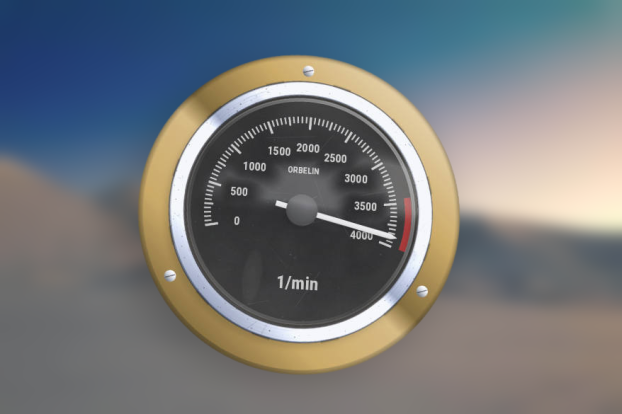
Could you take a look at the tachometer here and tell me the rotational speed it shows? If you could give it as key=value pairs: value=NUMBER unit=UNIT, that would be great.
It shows value=3900 unit=rpm
